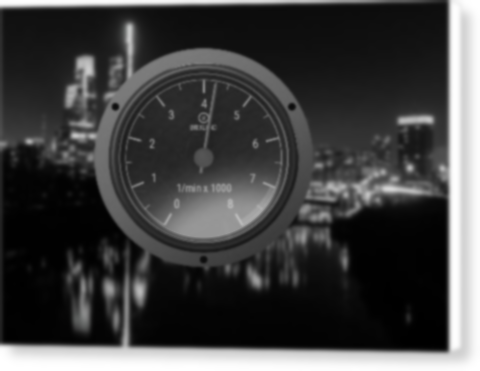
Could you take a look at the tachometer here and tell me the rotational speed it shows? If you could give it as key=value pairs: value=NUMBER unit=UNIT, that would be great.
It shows value=4250 unit=rpm
